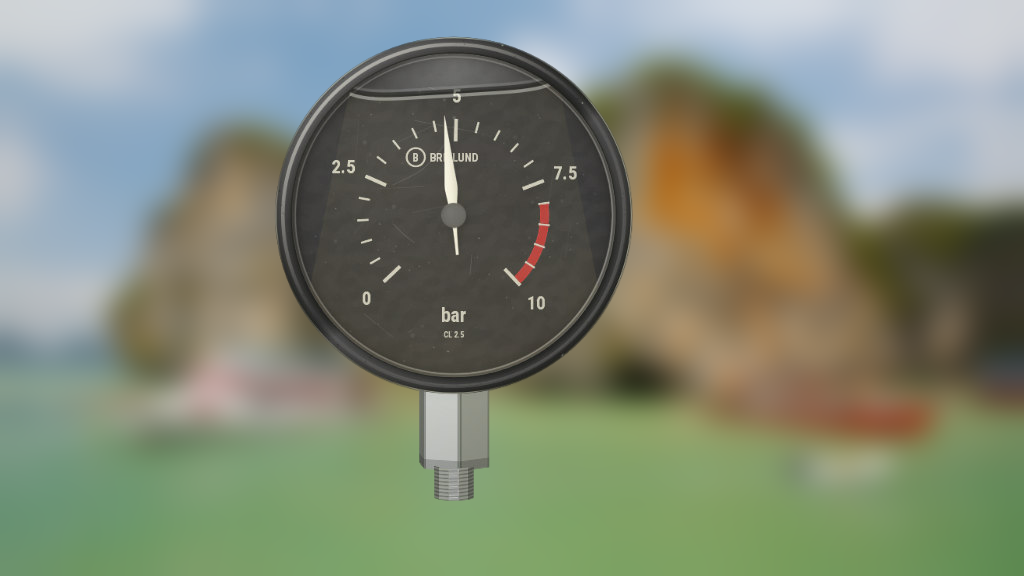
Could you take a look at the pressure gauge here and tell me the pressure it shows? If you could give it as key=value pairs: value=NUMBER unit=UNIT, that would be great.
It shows value=4.75 unit=bar
